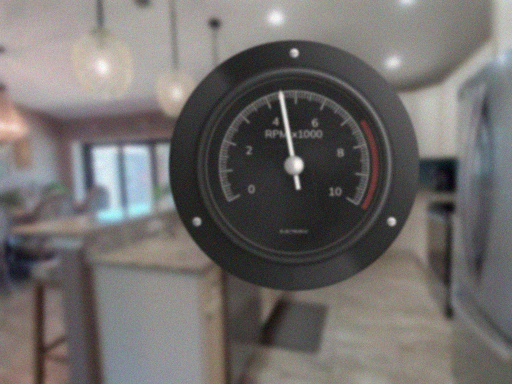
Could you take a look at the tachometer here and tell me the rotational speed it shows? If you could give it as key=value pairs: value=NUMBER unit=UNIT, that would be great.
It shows value=4500 unit=rpm
